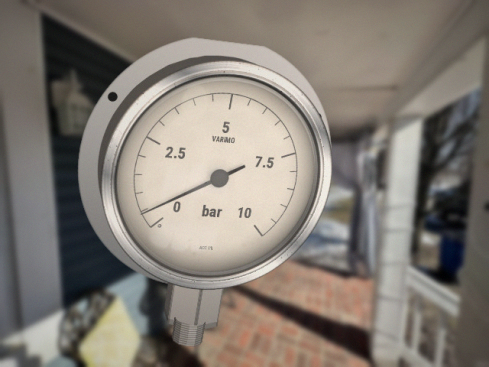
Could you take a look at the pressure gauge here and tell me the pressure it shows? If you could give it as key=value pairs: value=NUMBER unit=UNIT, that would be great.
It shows value=0.5 unit=bar
